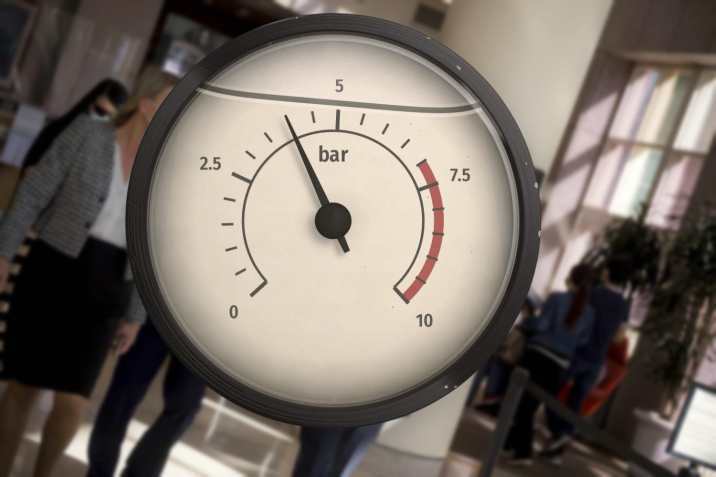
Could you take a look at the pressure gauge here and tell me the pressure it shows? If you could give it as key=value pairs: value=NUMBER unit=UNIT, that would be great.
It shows value=4 unit=bar
